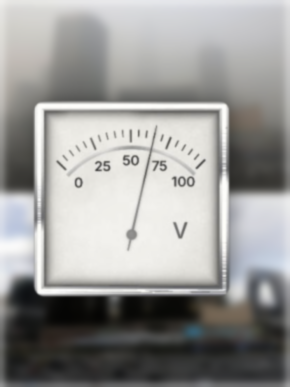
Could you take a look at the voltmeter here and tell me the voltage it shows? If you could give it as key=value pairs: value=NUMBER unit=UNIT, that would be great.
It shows value=65 unit=V
